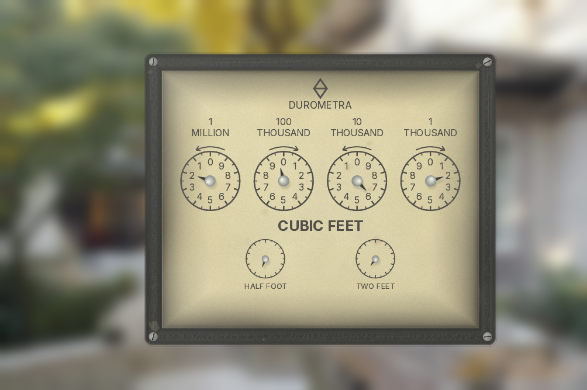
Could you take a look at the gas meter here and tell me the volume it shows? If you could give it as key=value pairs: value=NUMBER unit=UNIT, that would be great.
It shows value=196200 unit=ft³
